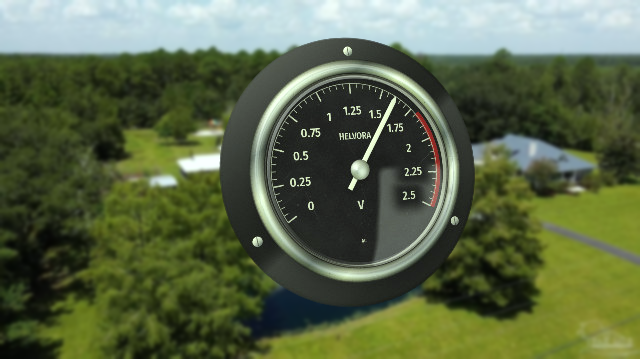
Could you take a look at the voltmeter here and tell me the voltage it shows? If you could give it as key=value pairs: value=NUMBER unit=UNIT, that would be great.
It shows value=1.6 unit=V
